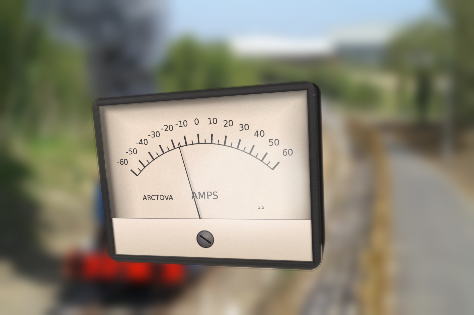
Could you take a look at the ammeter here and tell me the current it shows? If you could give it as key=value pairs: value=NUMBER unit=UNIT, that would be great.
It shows value=-15 unit=A
